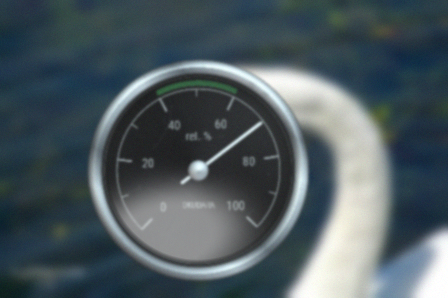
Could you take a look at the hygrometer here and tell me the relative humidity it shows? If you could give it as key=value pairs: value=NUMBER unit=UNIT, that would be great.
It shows value=70 unit=%
